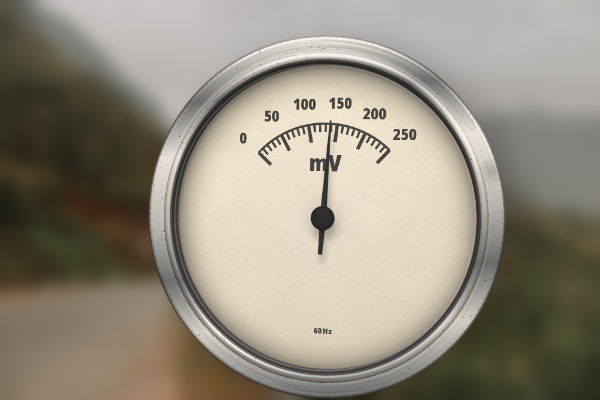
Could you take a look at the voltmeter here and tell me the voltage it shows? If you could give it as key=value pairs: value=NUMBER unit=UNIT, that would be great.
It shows value=140 unit=mV
